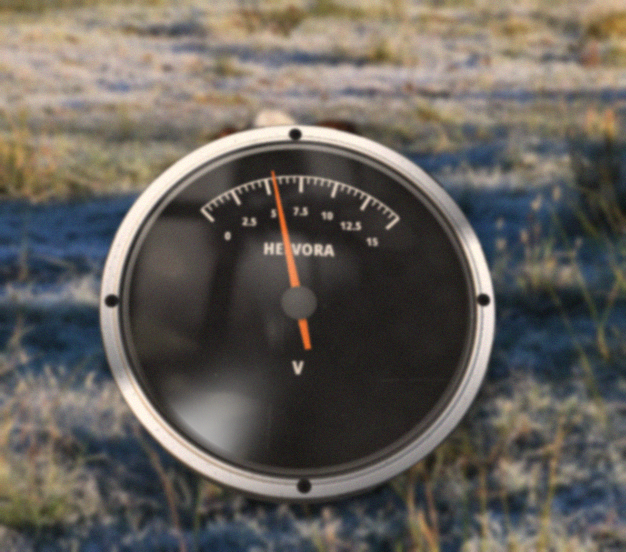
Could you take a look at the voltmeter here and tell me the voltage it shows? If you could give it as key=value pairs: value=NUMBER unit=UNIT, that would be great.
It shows value=5.5 unit=V
